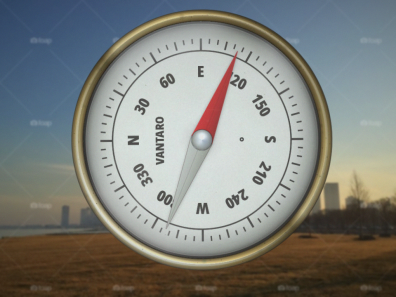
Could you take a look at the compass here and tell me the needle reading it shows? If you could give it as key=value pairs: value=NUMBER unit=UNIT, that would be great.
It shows value=112.5 unit=°
